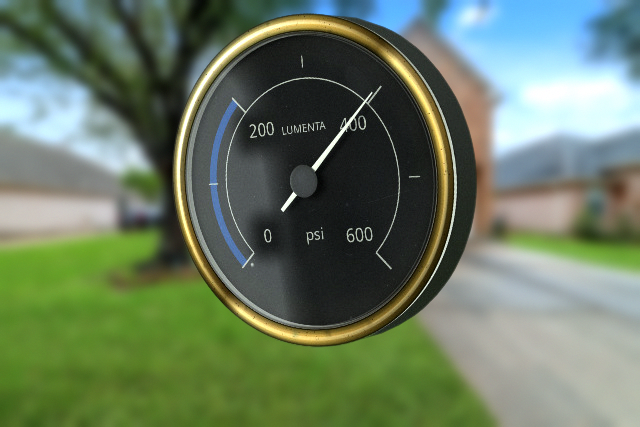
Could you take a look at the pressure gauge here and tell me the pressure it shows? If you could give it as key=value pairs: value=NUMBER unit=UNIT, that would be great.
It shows value=400 unit=psi
